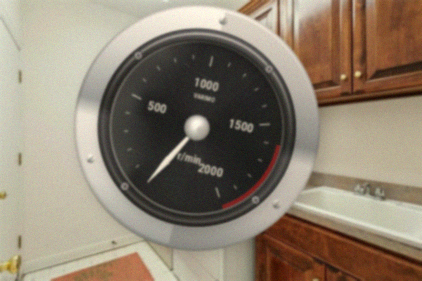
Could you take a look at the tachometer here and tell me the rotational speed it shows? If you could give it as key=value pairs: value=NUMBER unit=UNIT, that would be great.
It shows value=0 unit=rpm
